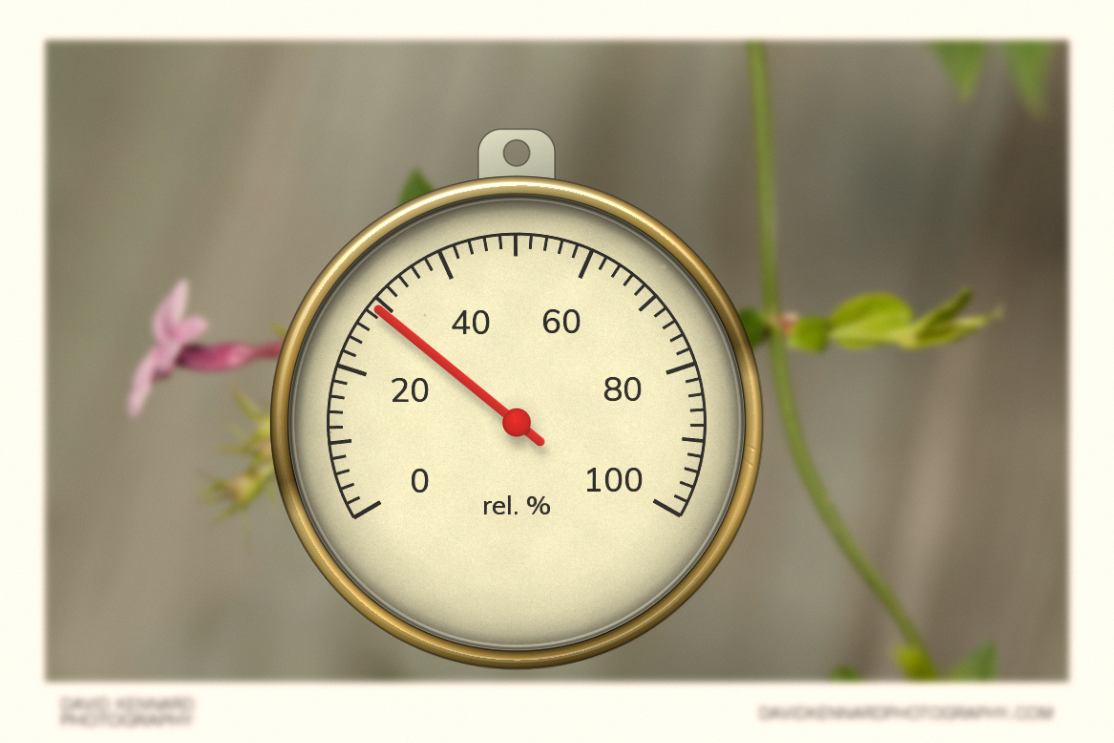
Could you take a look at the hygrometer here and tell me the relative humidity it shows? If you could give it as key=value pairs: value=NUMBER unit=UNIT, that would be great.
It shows value=29 unit=%
